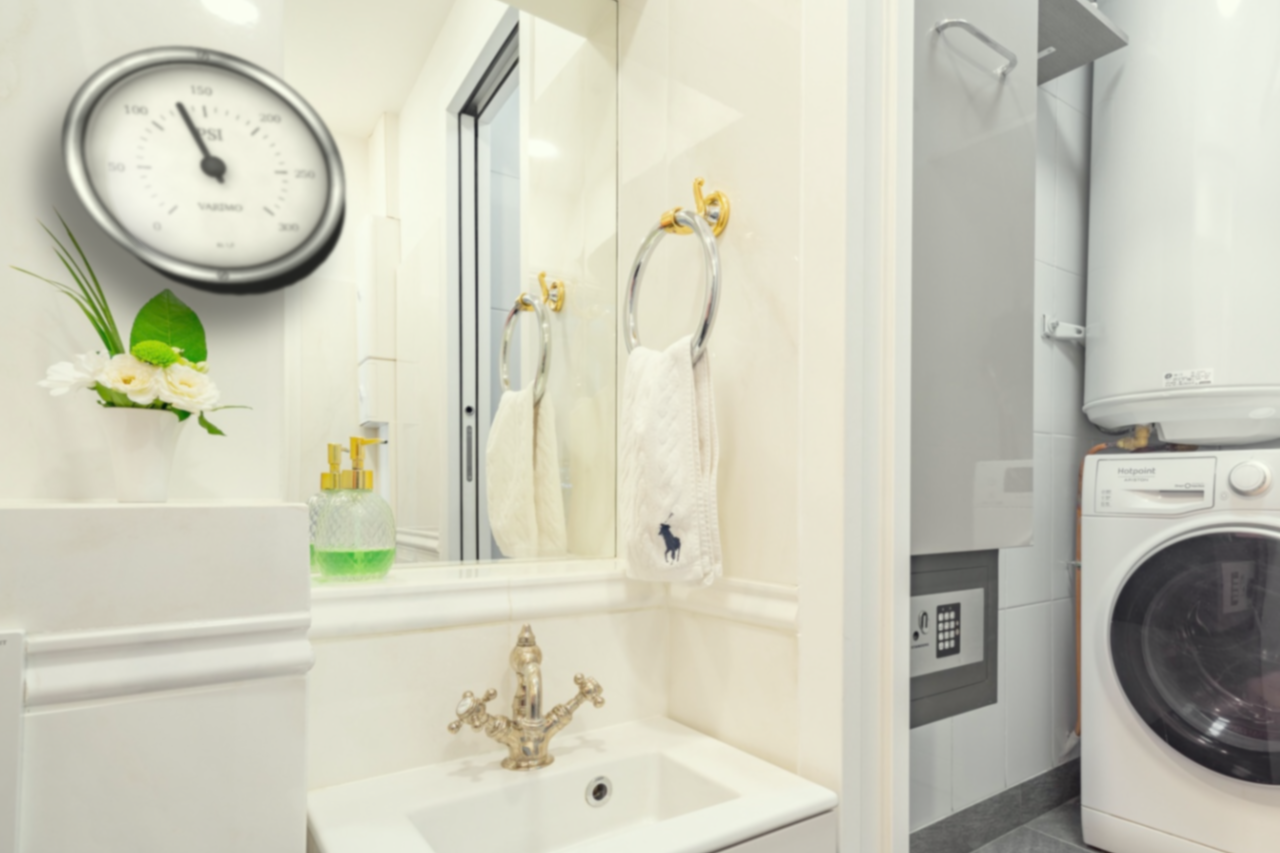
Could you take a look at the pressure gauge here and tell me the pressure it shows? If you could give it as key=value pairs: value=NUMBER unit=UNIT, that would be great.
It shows value=130 unit=psi
